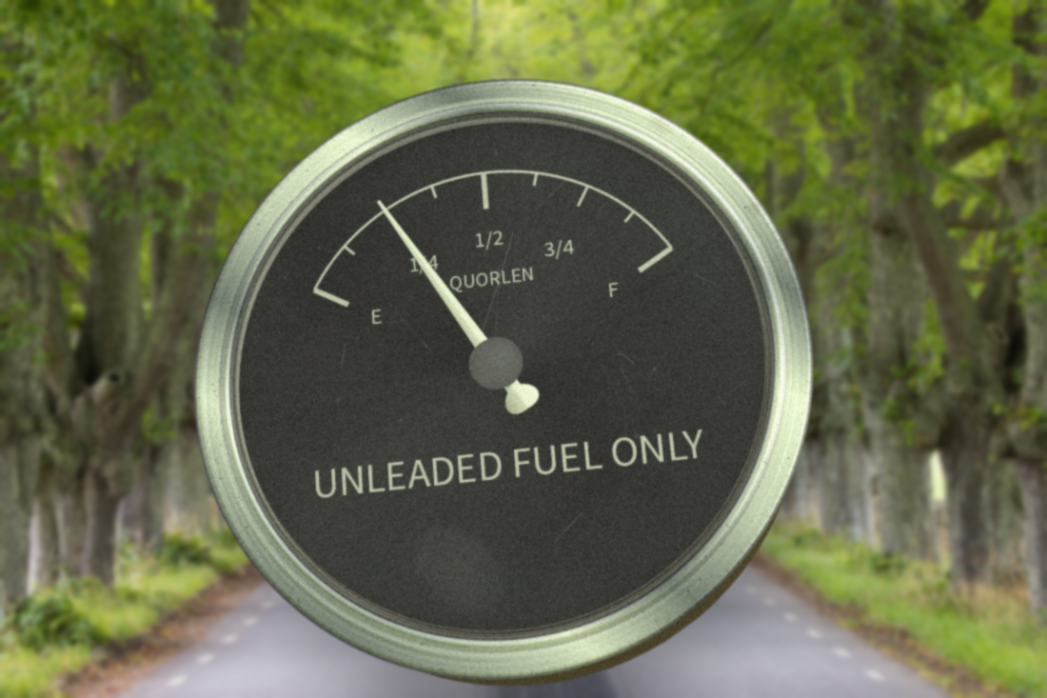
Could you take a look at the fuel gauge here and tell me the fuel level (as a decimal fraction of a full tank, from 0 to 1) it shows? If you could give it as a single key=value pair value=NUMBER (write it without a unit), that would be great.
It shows value=0.25
